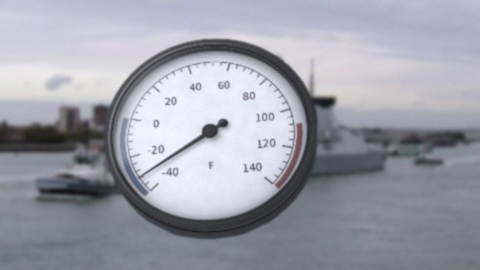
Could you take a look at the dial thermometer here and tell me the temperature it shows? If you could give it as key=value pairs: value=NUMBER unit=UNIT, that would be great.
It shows value=-32 unit=°F
